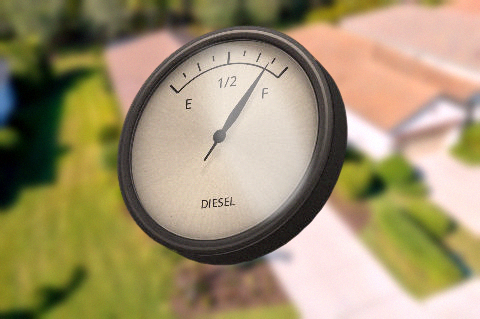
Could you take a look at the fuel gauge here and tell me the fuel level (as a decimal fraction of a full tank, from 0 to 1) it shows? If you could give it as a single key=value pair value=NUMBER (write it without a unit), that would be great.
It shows value=0.875
